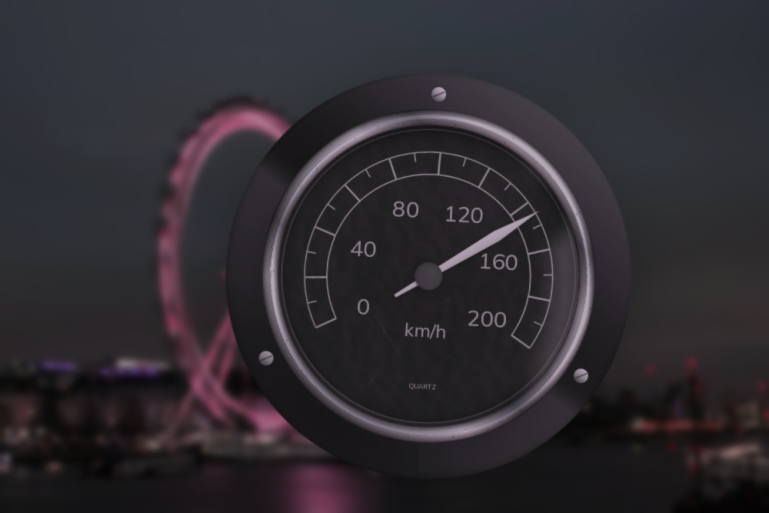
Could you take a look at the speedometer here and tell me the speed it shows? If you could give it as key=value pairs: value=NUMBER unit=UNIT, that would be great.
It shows value=145 unit=km/h
